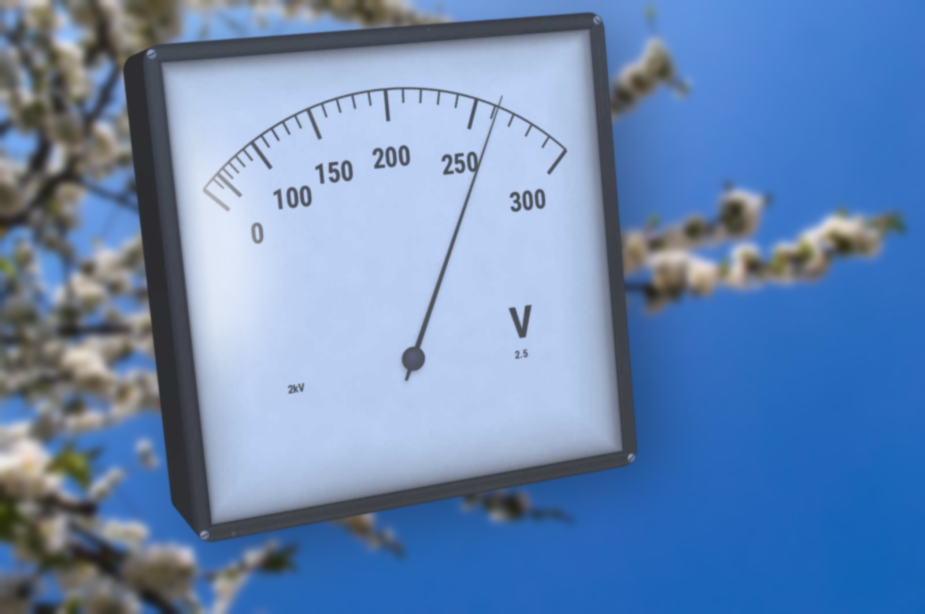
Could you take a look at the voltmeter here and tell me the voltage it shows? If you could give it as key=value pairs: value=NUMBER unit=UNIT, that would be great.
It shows value=260 unit=V
